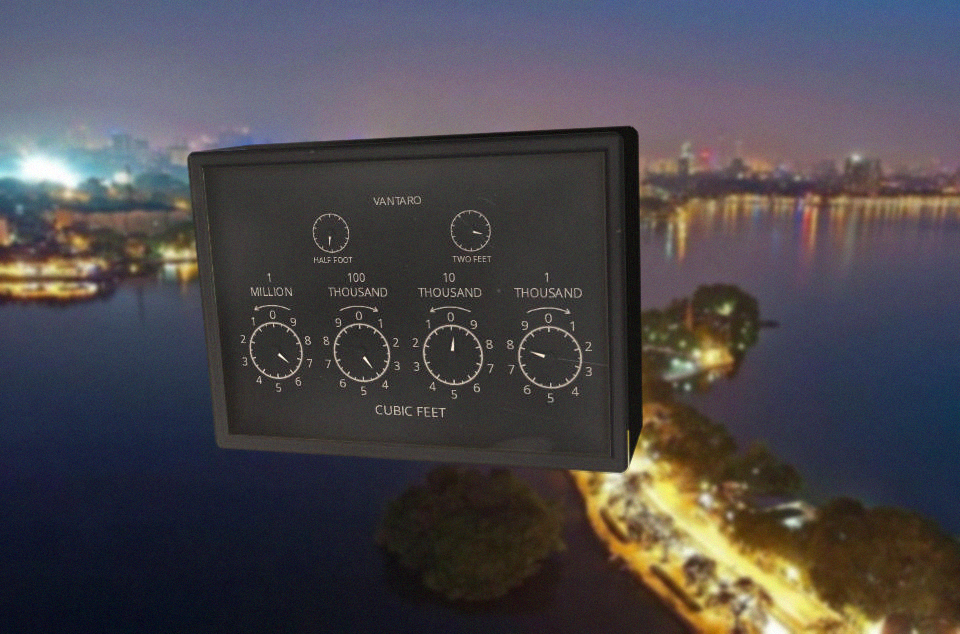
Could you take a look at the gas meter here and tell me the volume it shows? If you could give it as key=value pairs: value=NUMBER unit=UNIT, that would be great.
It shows value=639800 unit=ft³
